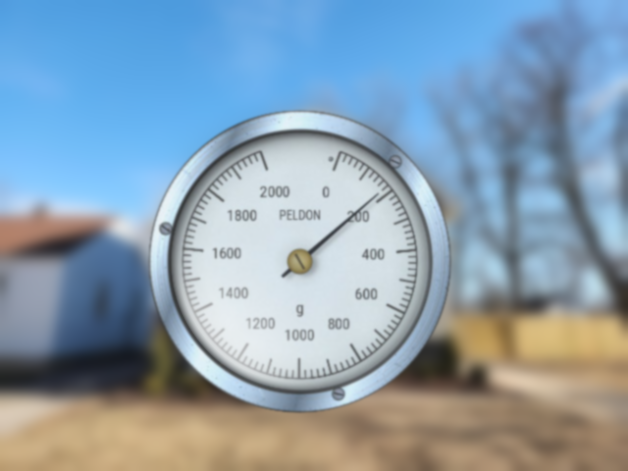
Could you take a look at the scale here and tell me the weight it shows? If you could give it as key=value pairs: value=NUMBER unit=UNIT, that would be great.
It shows value=180 unit=g
